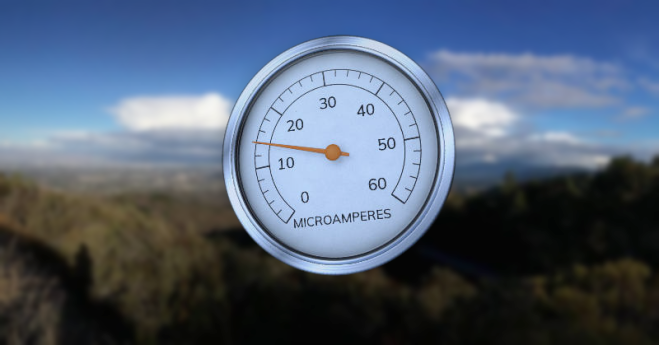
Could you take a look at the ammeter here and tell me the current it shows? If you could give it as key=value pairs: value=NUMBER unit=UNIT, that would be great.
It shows value=14 unit=µA
